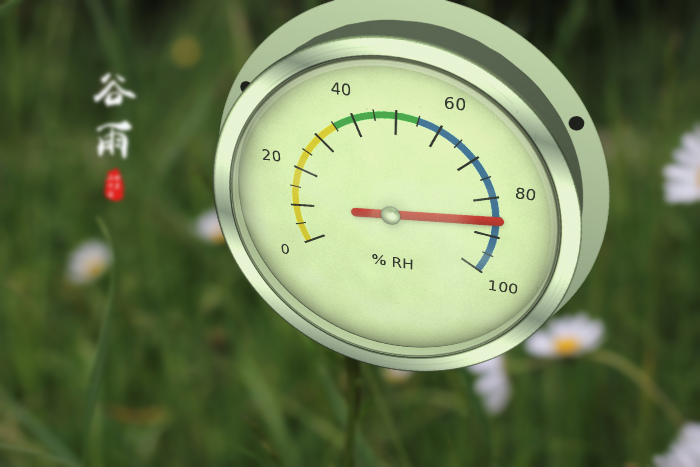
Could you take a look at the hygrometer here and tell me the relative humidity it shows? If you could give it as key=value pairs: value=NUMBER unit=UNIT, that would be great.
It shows value=85 unit=%
